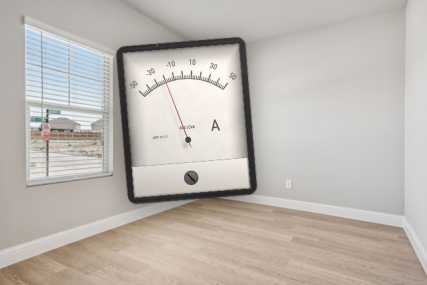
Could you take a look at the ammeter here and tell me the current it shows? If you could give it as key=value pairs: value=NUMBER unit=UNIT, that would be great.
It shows value=-20 unit=A
